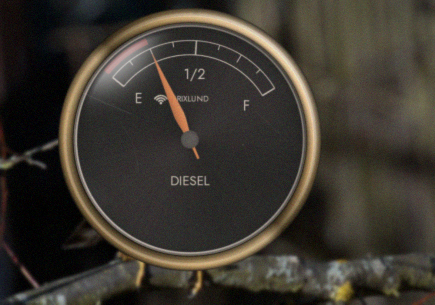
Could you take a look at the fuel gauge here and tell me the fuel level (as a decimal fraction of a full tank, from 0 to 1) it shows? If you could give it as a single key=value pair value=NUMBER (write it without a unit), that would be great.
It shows value=0.25
